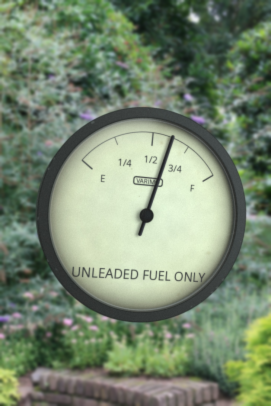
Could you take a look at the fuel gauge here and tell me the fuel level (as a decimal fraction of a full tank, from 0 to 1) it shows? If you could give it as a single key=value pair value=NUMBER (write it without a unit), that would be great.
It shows value=0.625
